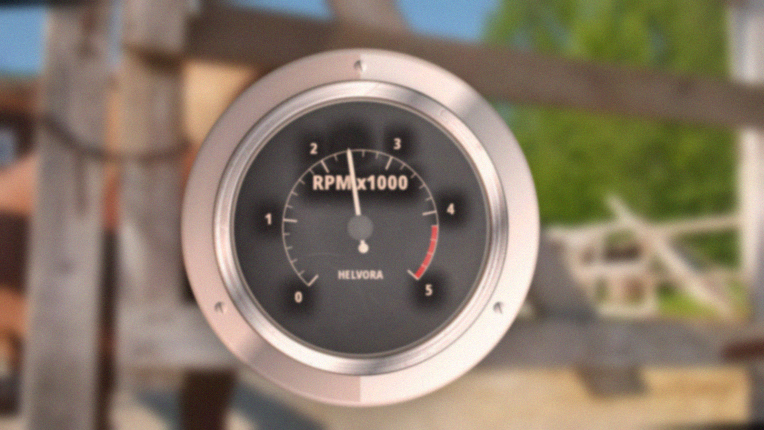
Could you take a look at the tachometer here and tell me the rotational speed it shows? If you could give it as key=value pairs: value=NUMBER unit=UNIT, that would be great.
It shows value=2400 unit=rpm
